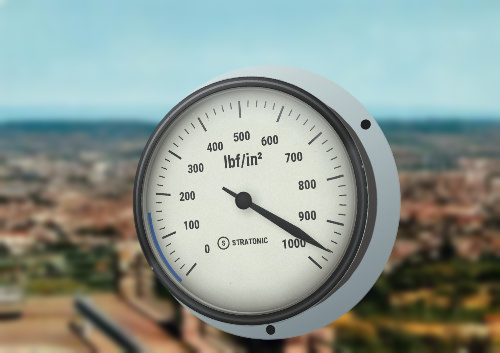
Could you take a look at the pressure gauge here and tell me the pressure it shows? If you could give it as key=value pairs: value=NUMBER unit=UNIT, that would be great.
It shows value=960 unit=psi
